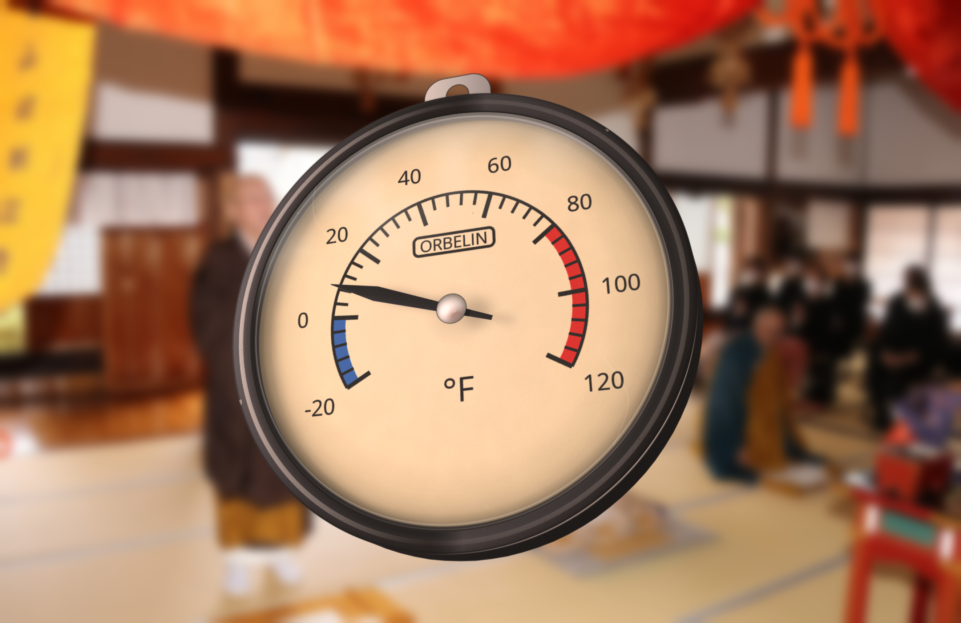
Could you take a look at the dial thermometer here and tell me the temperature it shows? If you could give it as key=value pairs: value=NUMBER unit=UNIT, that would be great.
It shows value=8 unit=°F
